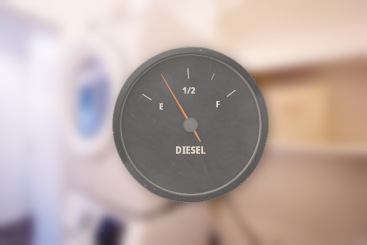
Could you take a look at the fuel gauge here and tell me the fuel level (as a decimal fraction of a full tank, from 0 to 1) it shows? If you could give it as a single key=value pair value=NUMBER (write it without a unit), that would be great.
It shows value=0.25
